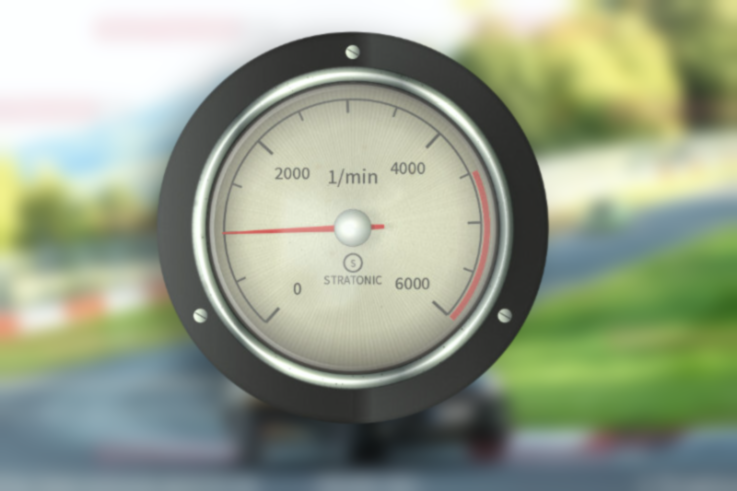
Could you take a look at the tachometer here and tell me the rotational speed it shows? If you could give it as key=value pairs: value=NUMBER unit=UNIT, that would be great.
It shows value=1000 unit=rpm
